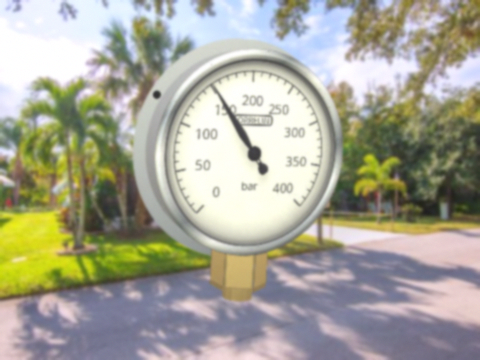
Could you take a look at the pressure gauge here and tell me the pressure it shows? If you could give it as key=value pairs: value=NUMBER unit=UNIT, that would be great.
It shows value=150 unit=bar
